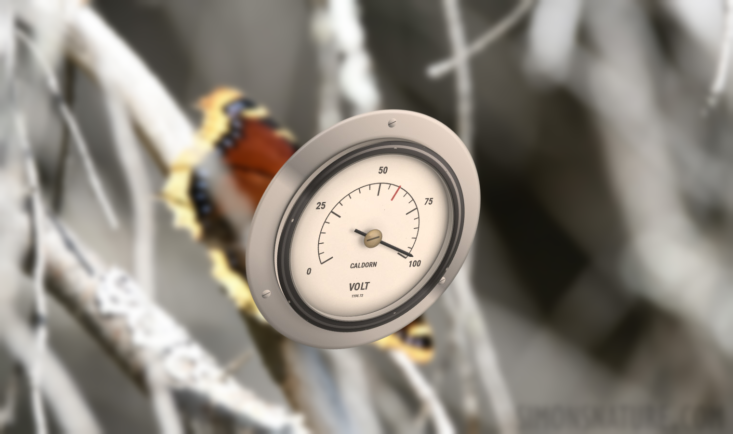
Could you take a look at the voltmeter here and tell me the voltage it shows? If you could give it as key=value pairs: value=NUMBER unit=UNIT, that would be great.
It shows value=97.5 unit=V
